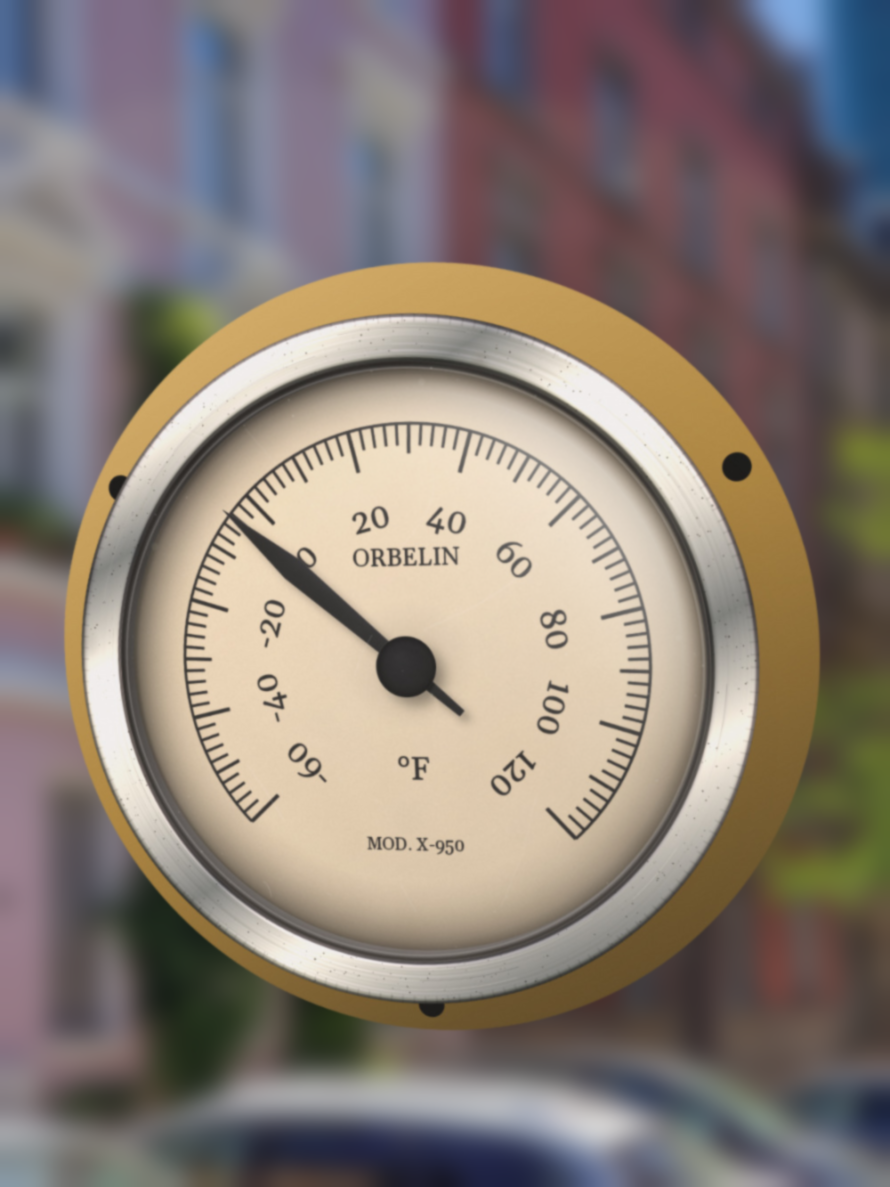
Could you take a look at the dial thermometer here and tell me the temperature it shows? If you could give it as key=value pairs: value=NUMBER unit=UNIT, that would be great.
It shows value=-4 unit=°F
